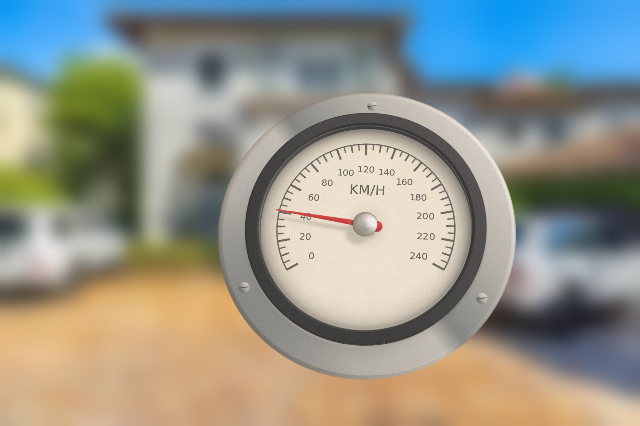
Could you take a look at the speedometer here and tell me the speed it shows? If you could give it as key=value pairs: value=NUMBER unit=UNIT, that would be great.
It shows value=40 unit=km/h
